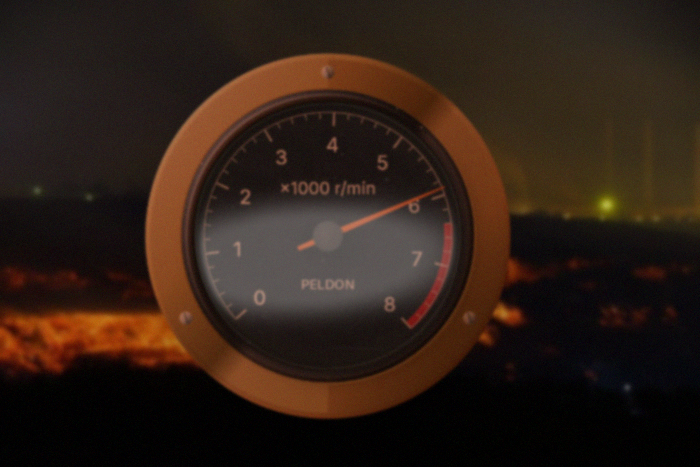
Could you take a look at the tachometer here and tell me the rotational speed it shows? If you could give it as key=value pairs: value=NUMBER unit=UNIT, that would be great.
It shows value=5900 unit=rpm
